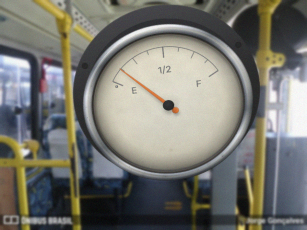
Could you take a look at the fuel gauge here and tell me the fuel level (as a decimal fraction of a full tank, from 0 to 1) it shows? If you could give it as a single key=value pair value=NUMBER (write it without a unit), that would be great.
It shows value=0.125
